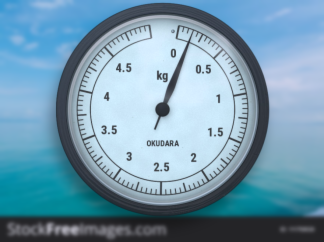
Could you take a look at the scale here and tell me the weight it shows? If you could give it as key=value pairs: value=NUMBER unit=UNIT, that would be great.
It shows value=0.15 unit=kg
